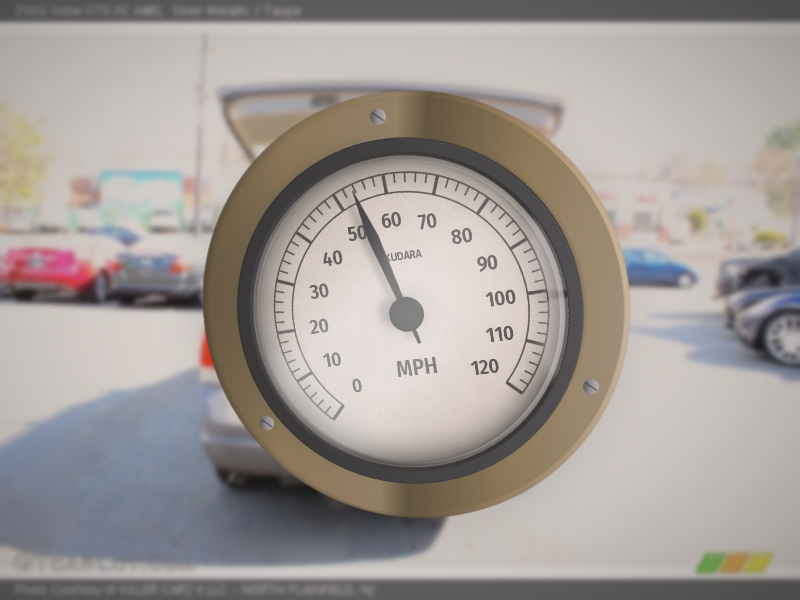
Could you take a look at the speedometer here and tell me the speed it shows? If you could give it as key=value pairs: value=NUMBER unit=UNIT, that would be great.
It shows value=54 unit=mph
